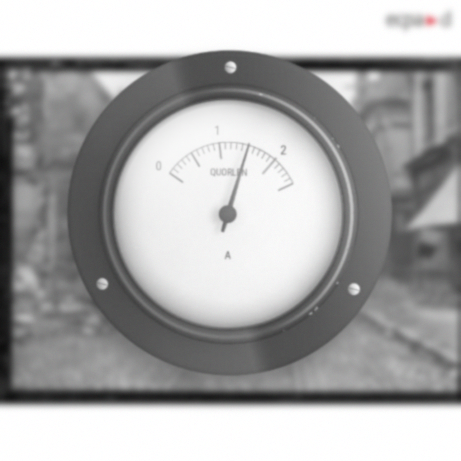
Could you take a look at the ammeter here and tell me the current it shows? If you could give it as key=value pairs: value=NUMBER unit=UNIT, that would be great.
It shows value=1.5 unit=A
